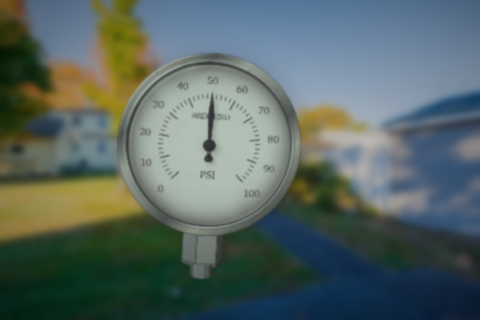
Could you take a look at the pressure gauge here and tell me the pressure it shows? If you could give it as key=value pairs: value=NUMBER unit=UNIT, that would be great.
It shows value=50 unit=psi
